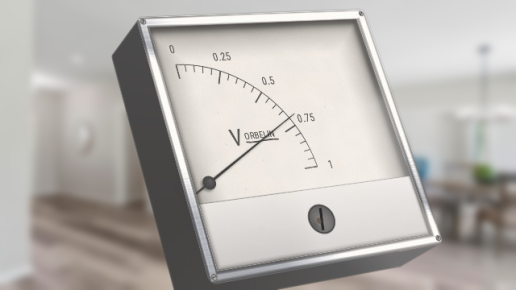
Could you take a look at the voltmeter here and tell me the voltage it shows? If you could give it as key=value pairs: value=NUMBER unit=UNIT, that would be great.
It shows value=0.7 unit=V
